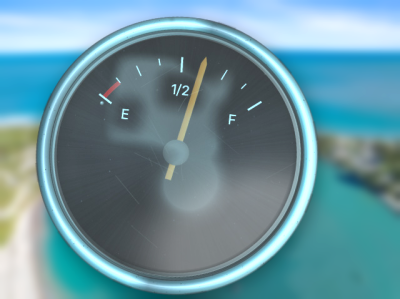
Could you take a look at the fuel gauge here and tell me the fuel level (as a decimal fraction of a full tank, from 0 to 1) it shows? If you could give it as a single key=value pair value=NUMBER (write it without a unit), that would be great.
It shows value=0.625
